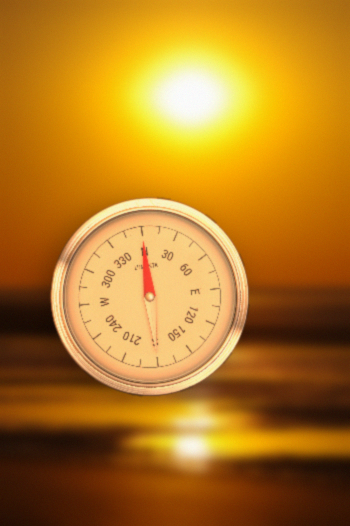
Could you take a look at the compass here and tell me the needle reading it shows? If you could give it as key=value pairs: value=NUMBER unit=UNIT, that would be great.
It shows value=0 unit=°
